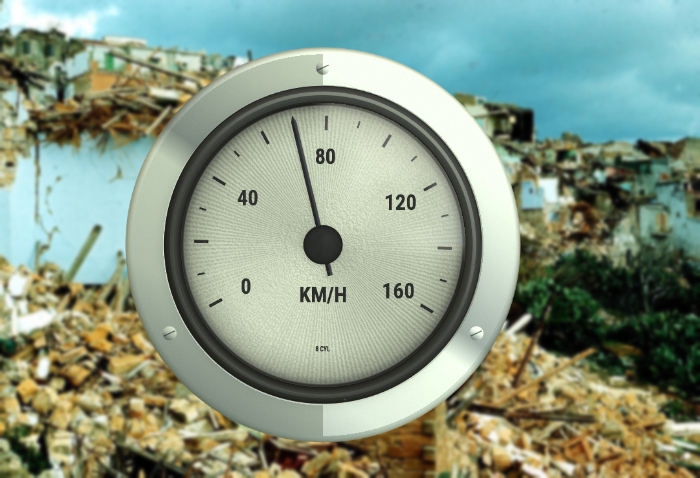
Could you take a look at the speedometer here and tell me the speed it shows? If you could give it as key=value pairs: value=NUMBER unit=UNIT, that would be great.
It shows value=70 unit=km/h
